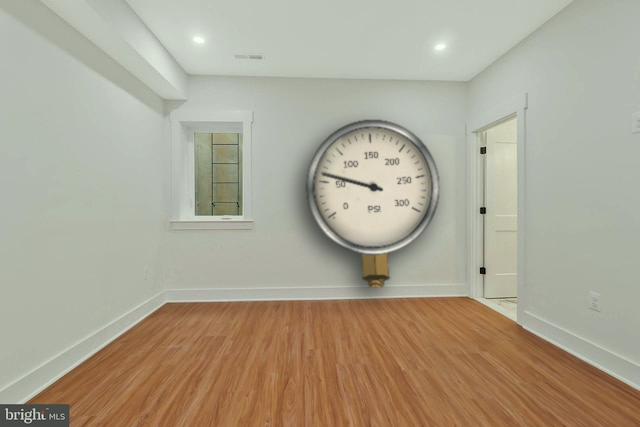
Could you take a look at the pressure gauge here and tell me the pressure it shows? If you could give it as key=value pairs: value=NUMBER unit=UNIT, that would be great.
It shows value=60 unit=psi
